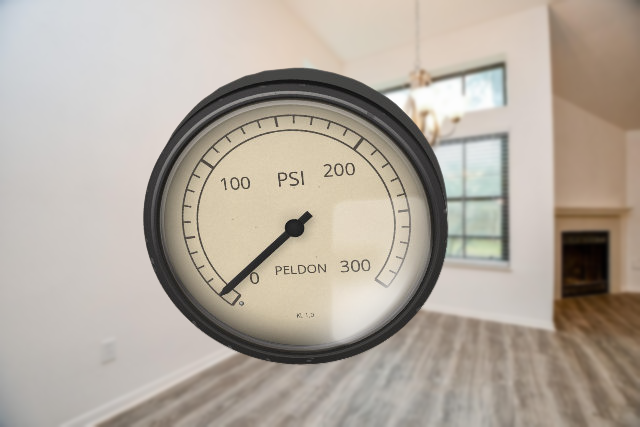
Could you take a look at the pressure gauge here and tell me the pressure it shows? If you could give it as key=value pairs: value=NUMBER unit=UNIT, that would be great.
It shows value=10 unit=psi
